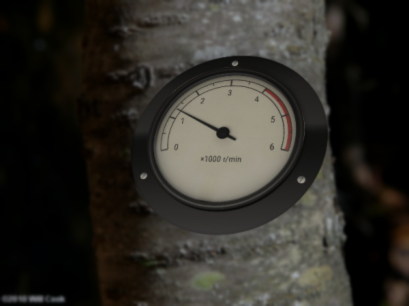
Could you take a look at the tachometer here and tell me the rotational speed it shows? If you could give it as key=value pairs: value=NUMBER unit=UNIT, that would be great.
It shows value=1250 unit=rpm
